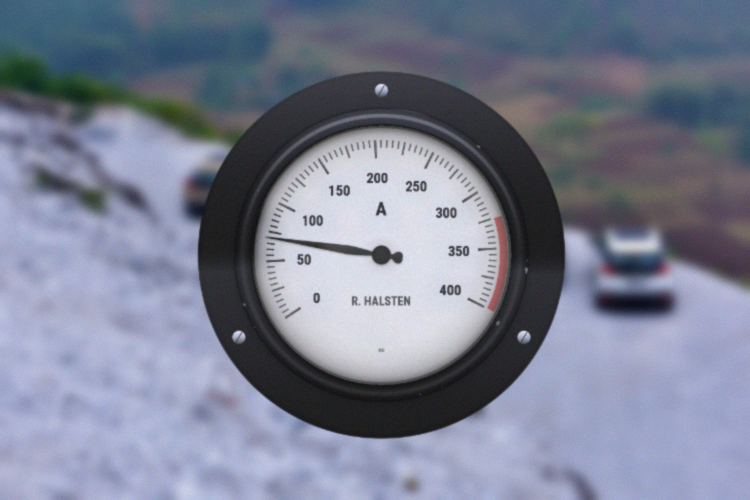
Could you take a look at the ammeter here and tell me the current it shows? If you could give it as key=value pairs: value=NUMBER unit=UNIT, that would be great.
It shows value=70 unit=A
